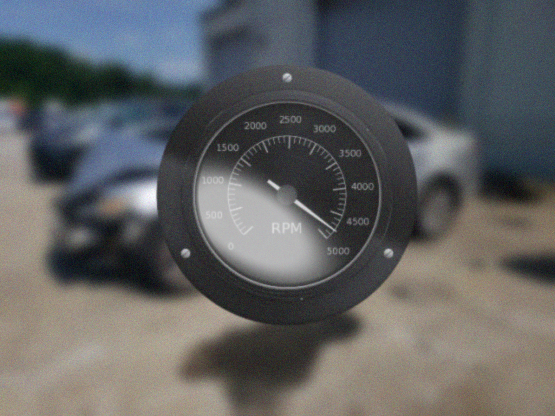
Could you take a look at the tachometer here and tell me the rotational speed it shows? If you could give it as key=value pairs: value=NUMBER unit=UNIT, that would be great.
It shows value=4800 unit=rpm
